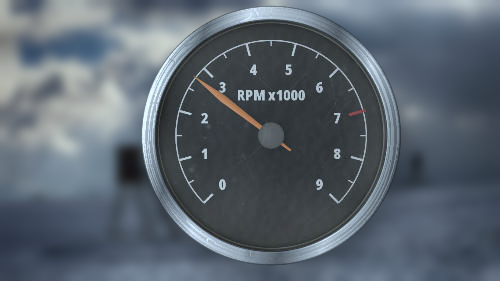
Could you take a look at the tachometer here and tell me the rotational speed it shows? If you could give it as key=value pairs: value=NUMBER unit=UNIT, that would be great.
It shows value=2750 unit=rpm
